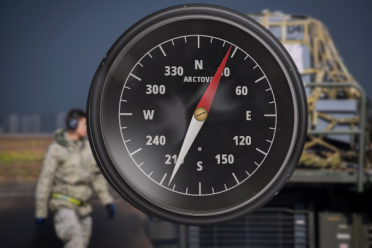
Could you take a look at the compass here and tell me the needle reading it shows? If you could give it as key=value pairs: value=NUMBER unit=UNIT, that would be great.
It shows value=25 unit=°
